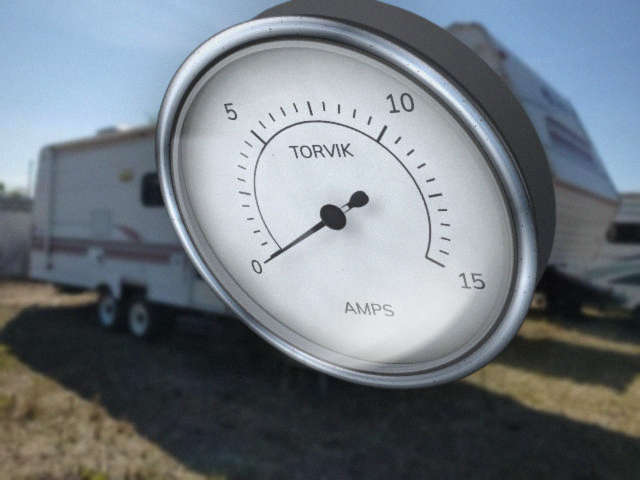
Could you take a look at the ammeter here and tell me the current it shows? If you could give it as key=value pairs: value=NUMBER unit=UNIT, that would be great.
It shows value=0 unit=A
